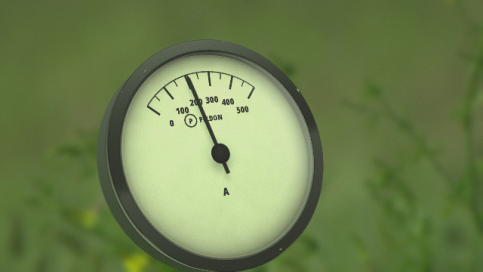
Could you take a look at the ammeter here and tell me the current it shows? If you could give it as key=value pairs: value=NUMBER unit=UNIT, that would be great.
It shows value=200 unit=A
